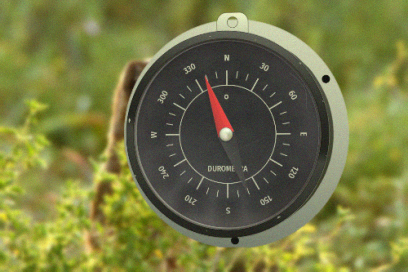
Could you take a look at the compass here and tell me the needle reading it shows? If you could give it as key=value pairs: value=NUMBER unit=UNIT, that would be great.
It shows value=340 unit=°
